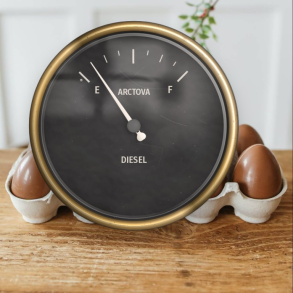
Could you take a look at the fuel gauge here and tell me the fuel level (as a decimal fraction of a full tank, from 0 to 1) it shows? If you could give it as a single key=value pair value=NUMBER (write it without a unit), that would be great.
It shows value=0.125
